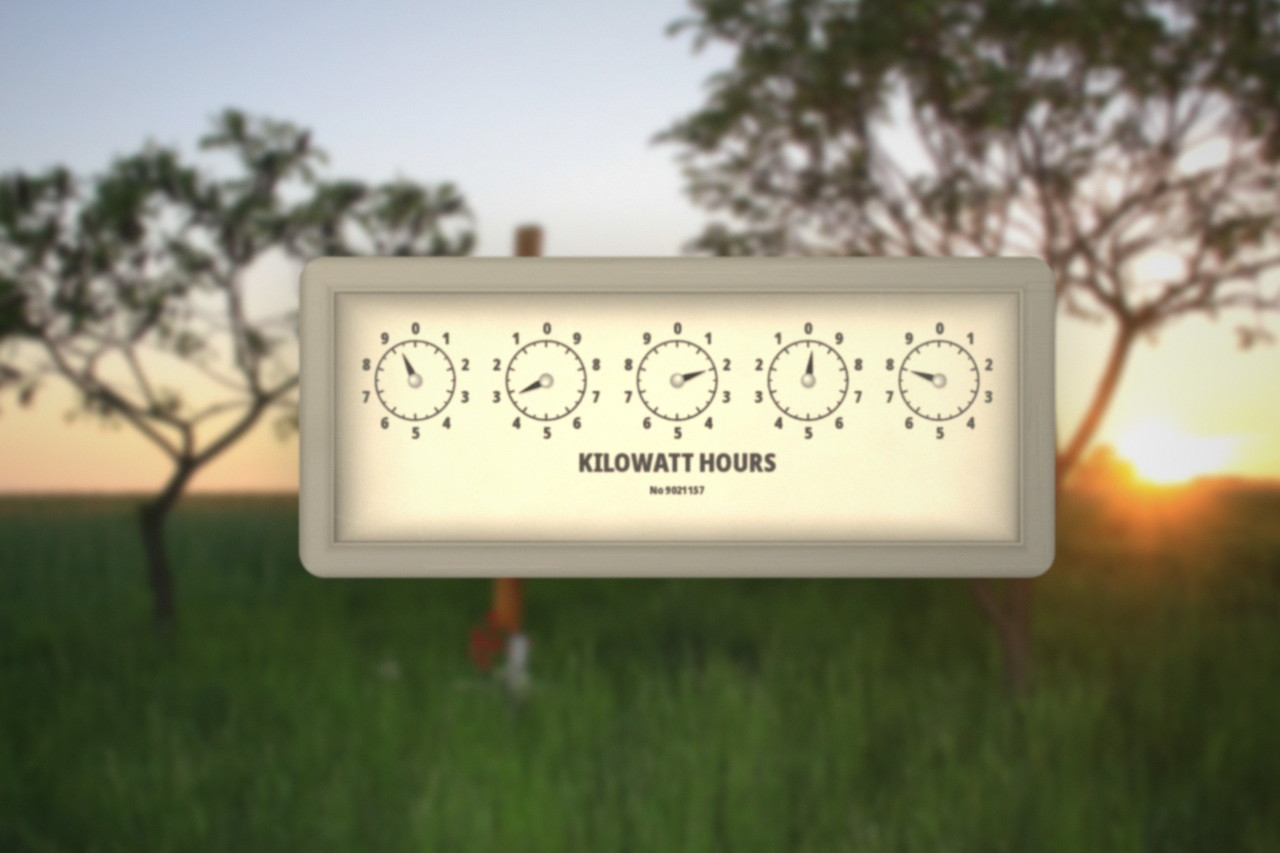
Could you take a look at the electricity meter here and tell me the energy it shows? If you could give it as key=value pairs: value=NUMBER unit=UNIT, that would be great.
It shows value=93198 unit=kWh
